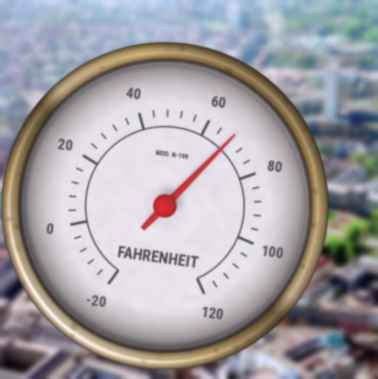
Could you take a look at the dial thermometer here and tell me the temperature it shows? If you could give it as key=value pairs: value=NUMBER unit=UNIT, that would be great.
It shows value=68 unit=°F
